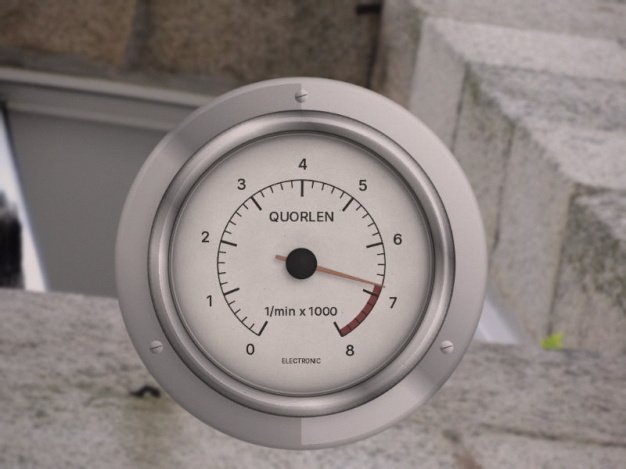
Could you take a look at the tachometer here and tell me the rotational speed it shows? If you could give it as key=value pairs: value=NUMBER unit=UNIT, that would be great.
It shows value=6800 unit=rpm
